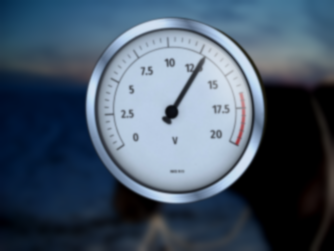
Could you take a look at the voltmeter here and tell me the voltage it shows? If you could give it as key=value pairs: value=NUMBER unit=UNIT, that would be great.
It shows value=13 unit=V
